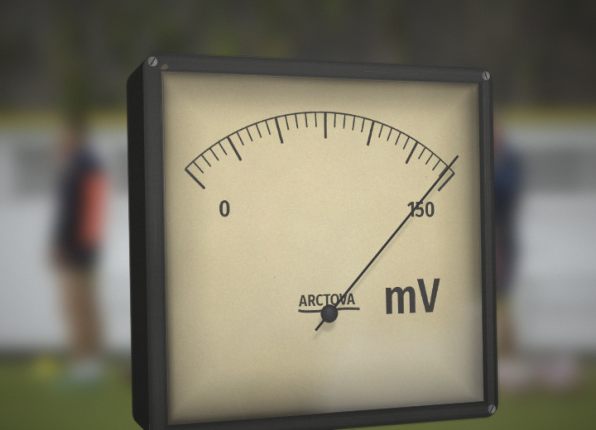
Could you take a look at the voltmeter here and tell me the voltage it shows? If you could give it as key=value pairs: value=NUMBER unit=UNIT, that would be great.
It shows value=145 unit=mV
